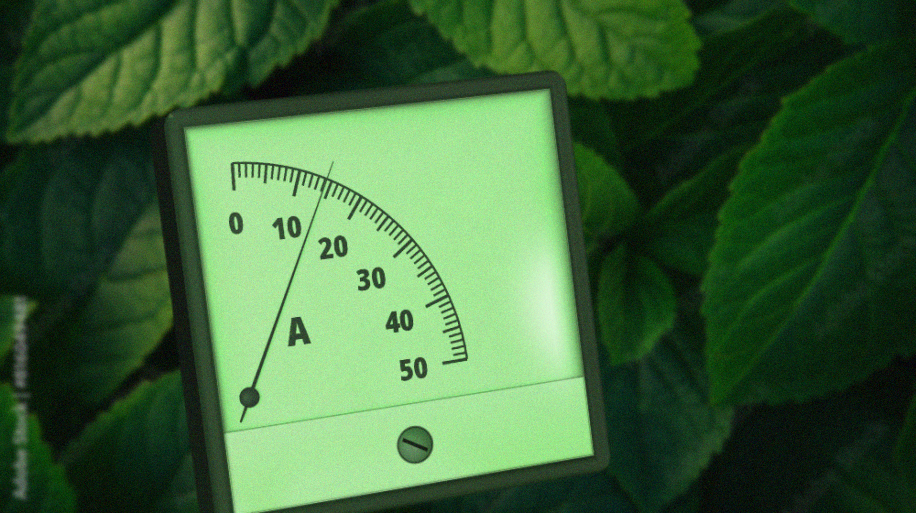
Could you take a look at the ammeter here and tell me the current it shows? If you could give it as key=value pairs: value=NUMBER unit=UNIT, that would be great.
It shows value=14 unit=A
